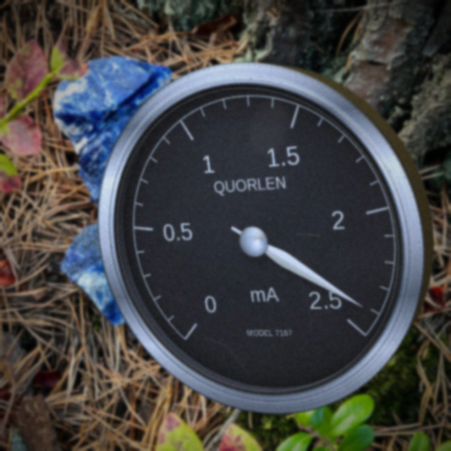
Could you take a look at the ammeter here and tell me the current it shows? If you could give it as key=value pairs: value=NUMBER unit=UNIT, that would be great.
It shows value=2.4 unit=mA
